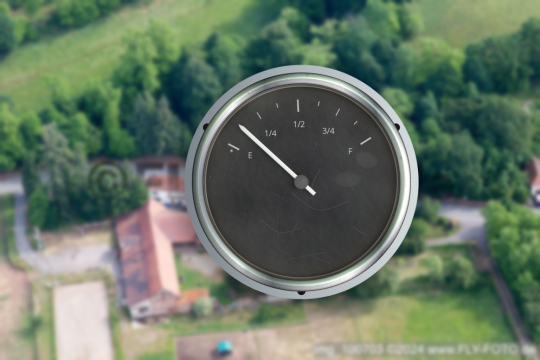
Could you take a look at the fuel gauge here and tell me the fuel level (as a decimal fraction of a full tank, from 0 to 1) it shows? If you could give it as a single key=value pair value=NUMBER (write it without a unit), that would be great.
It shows value=0.125
